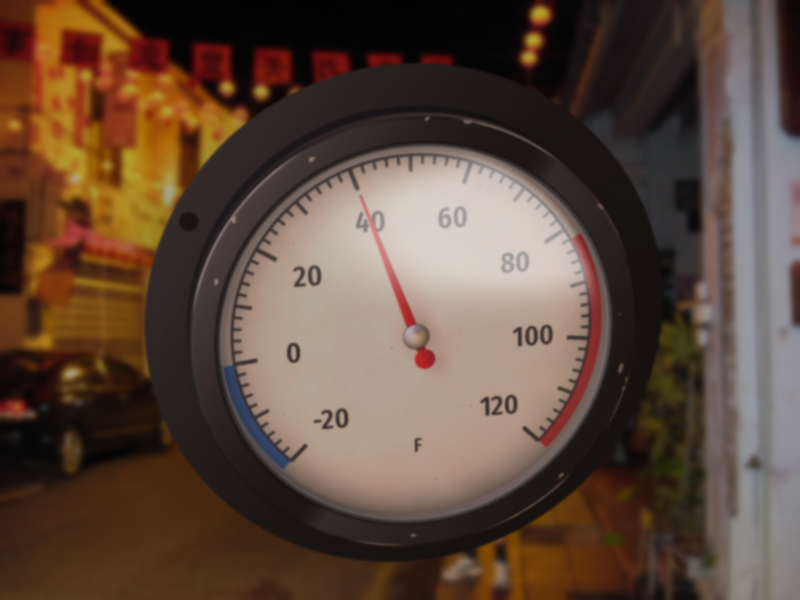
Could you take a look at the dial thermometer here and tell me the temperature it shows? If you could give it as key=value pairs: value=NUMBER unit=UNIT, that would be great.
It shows value=40 unit=°F
